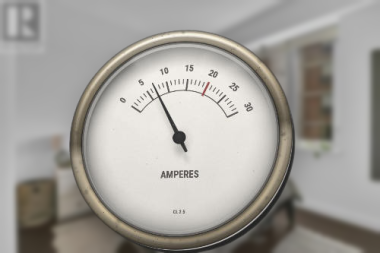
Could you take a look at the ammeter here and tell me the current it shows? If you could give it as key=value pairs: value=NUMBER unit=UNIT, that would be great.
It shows value=7 unit=A
